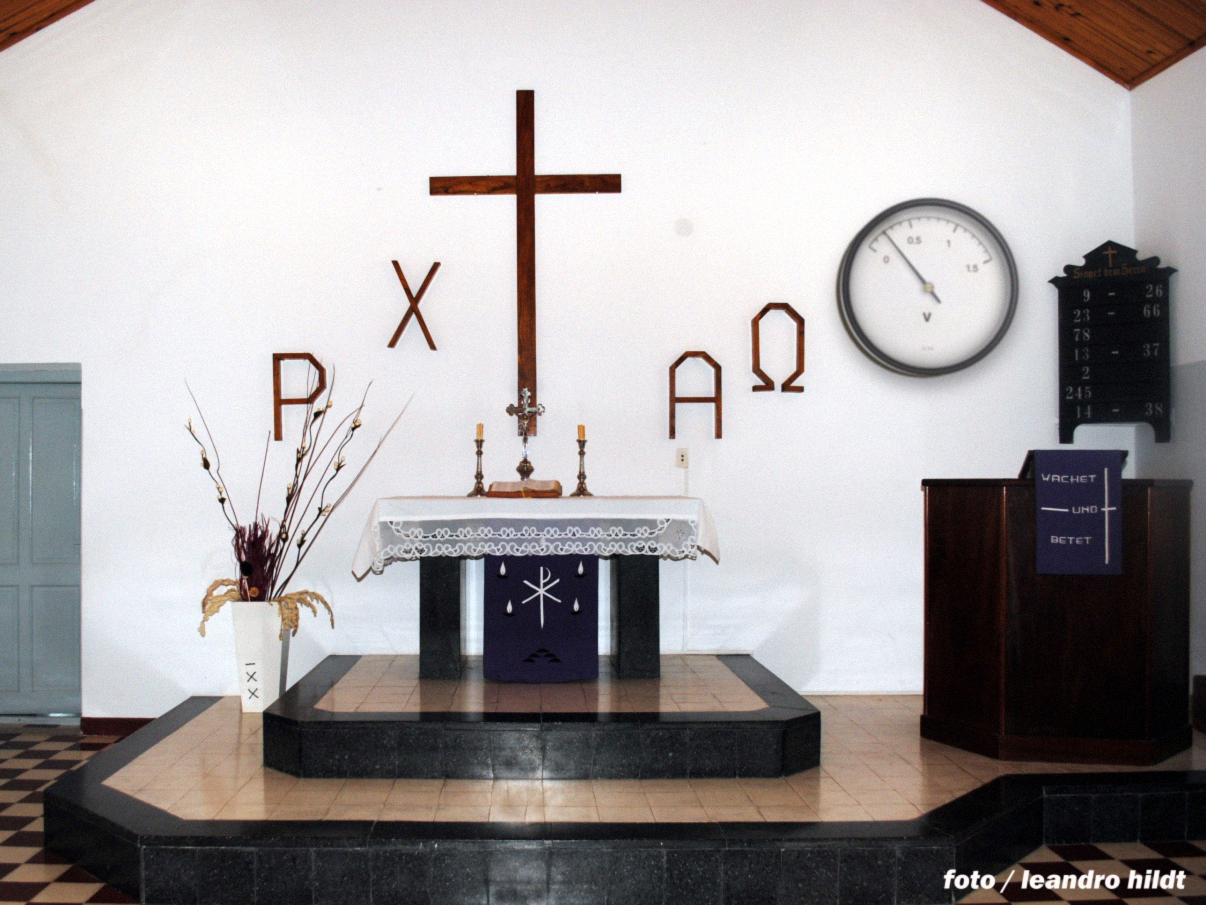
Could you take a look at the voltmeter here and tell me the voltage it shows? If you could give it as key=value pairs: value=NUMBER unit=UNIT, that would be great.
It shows value=0.2 unit=V
